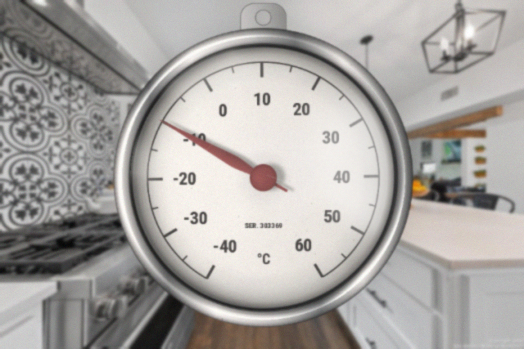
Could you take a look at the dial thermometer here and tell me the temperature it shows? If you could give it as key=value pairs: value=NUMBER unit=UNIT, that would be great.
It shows value=-10 unit=°C
